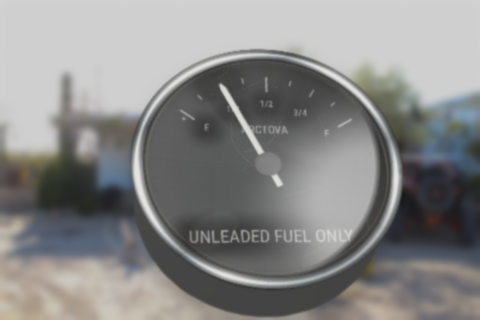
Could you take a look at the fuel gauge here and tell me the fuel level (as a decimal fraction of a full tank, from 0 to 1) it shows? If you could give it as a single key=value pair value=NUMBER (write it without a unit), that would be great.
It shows value=0.25
